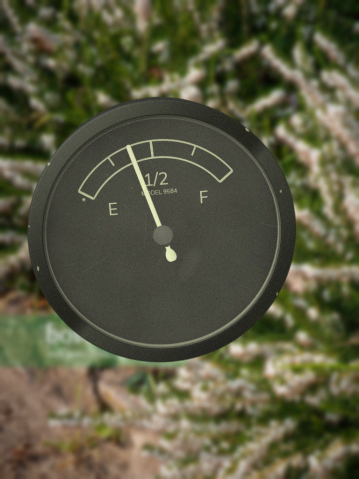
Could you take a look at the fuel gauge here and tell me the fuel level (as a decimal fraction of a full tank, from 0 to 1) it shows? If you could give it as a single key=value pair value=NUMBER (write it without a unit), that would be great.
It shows value=0.375
